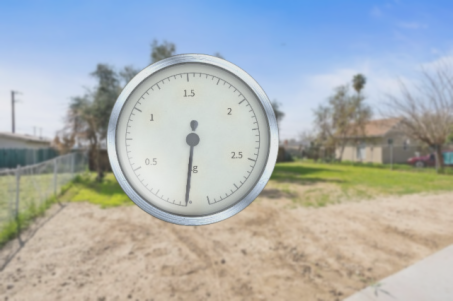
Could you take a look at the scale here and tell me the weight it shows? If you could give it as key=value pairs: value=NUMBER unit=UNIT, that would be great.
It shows value=0 unit=kg
